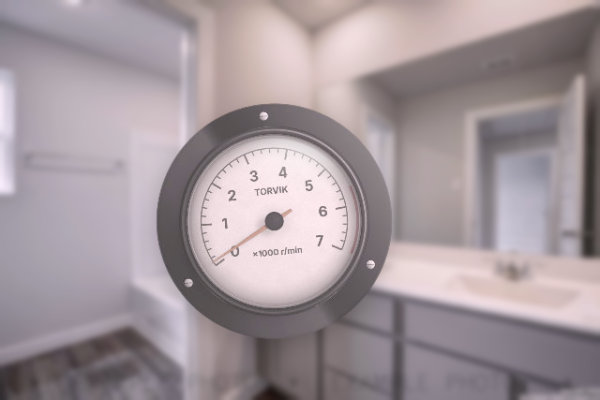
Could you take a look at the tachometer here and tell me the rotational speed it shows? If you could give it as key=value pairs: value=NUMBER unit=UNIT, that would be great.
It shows value=100 unit=rpm
